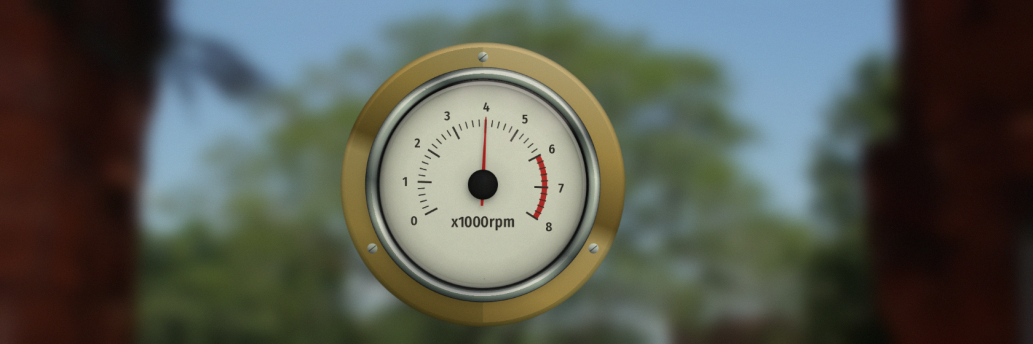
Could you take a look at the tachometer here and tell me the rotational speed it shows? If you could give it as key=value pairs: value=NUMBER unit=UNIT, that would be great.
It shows value=4000 unit=rpm
